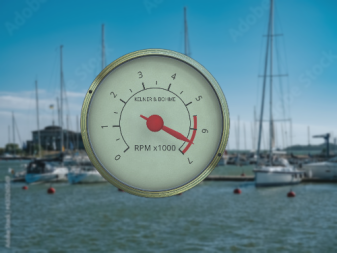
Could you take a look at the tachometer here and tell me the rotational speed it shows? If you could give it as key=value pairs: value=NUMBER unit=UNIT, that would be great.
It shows value=6500 unit=rpm
